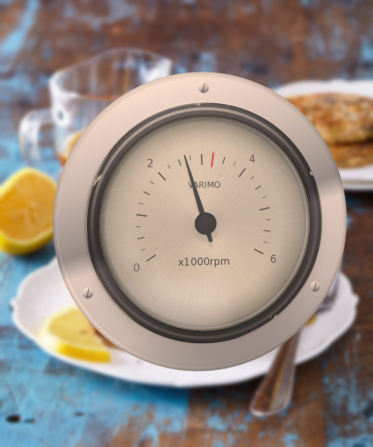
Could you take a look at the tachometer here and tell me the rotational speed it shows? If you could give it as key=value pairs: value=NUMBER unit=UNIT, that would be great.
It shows value=2625 unit=rpm
